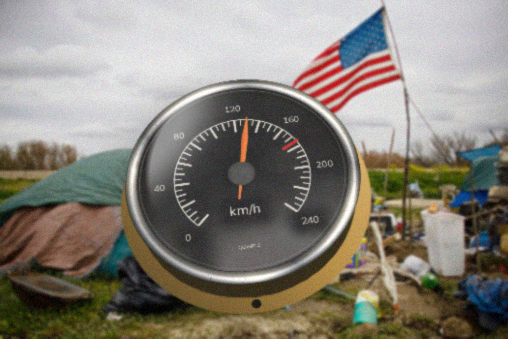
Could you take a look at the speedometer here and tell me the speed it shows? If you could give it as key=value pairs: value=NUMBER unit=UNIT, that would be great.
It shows value=130 unit=km/h
